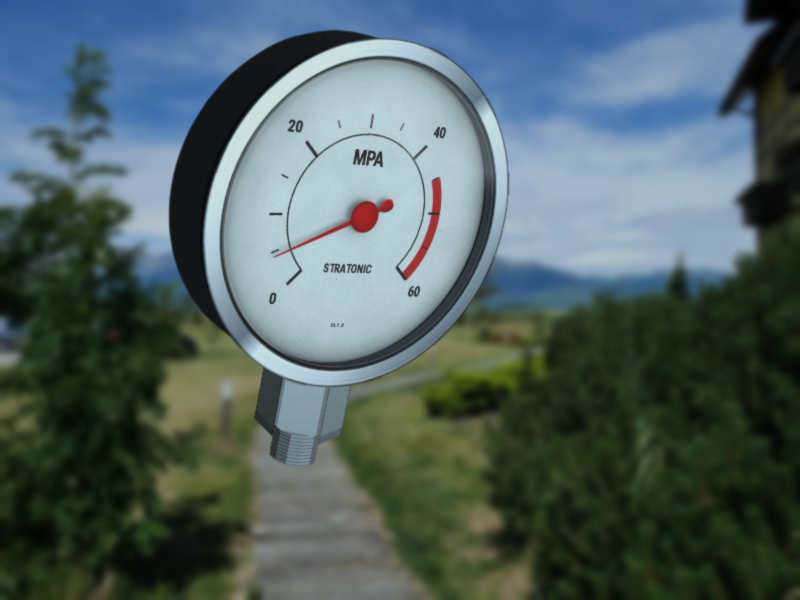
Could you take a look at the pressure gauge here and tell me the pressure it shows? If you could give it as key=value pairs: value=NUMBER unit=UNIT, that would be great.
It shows value=5 unit=MPa
